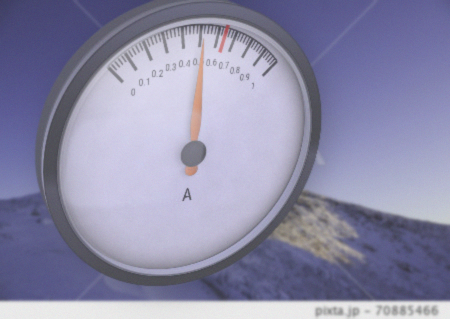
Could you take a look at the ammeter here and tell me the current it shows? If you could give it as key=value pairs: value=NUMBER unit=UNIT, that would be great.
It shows value=0.5 unit=A
